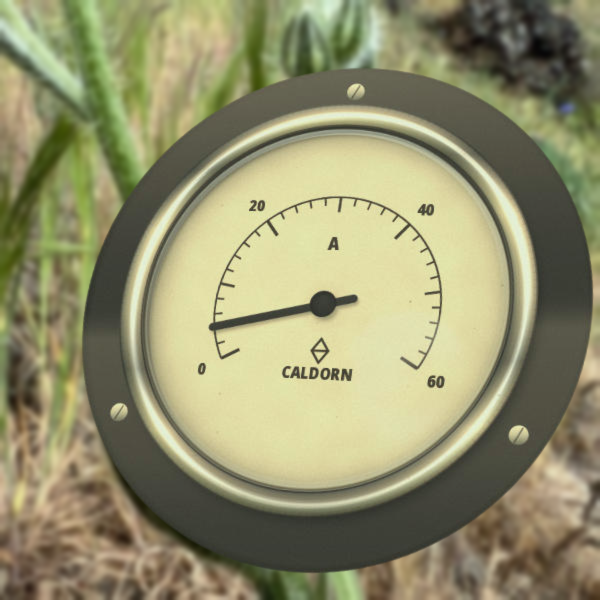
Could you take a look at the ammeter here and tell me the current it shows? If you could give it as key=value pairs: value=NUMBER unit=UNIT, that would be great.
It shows value=4 unit=A
